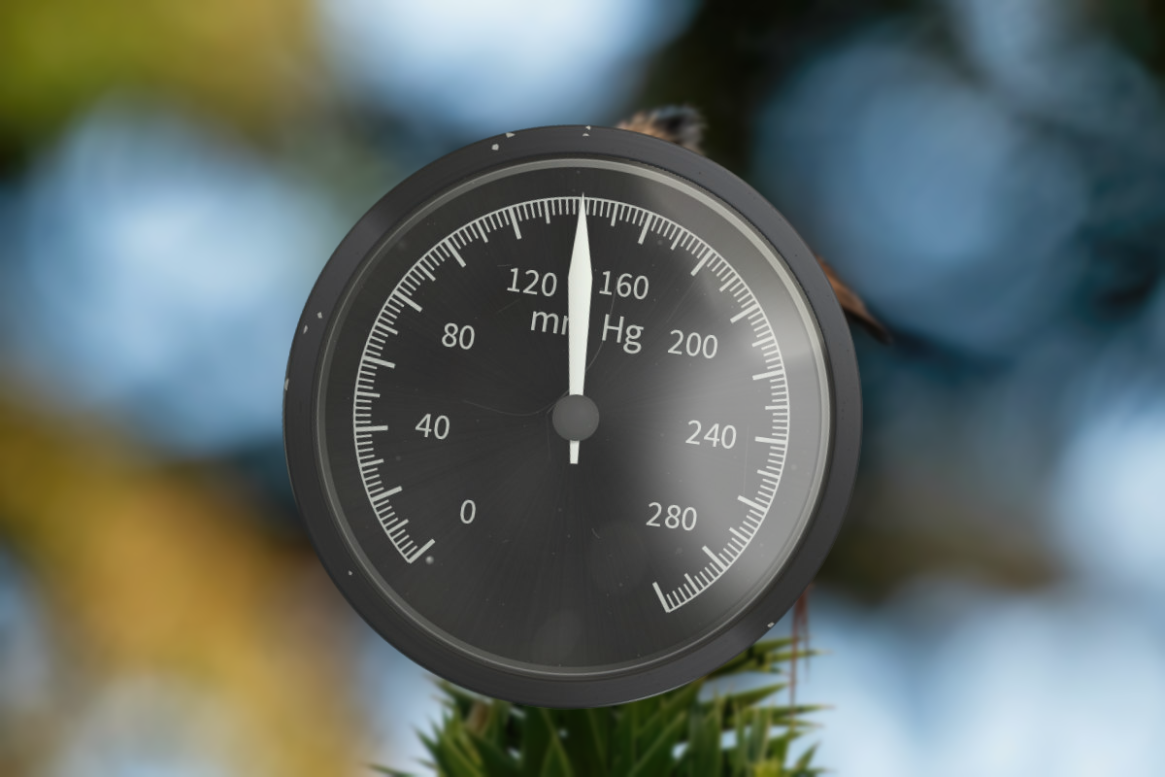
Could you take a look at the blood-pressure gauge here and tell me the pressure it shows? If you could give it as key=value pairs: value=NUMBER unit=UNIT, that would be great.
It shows value=140 unit=mmHg
